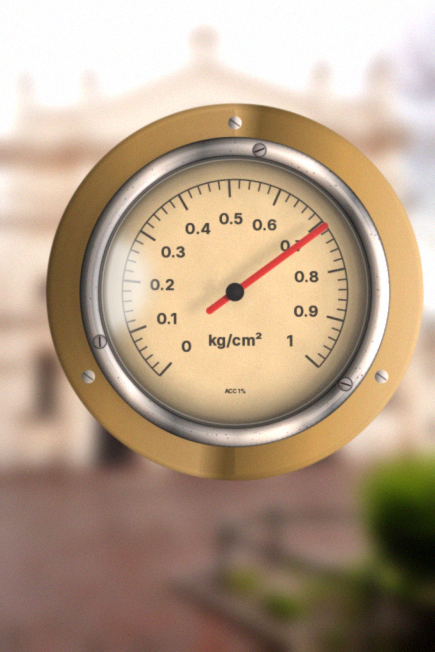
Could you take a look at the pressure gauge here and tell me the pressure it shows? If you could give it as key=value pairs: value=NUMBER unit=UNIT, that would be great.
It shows value=0.71 unit=kg/cm²
